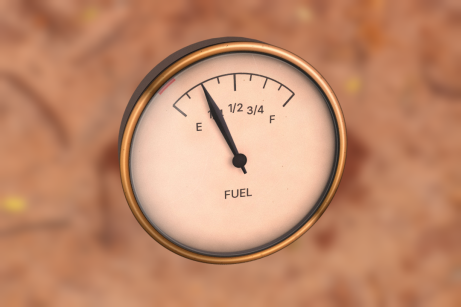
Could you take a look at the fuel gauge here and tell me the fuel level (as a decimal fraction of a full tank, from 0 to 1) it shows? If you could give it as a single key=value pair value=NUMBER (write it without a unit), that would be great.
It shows value=0.25
